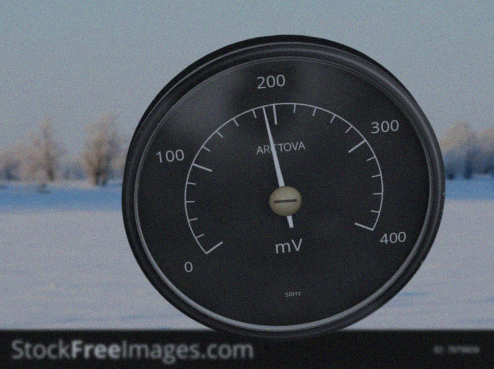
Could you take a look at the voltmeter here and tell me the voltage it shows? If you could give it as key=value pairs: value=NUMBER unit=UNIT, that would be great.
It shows value=190 unit=mV
